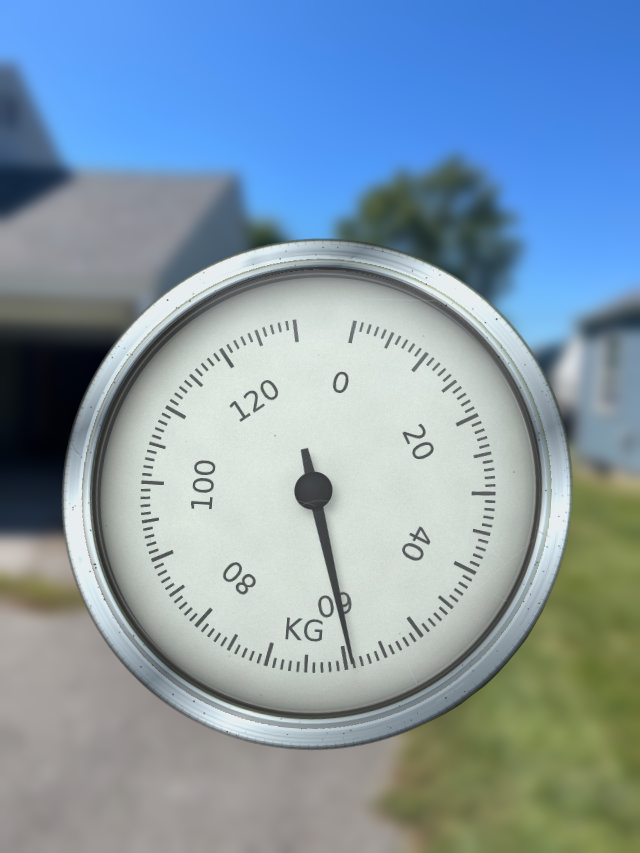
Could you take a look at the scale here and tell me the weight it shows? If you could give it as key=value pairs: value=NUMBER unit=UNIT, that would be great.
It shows value=59 unit=kg
